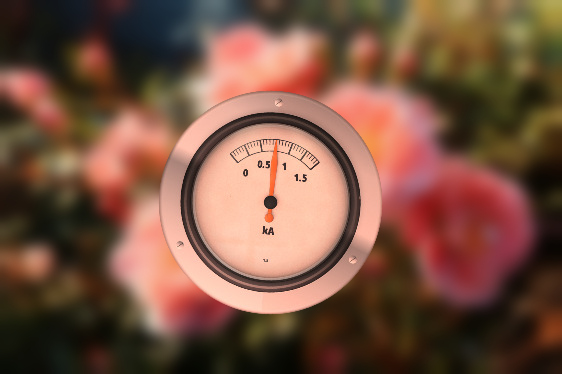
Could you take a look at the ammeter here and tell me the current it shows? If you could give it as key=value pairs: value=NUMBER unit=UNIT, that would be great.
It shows value=0.75 unit=kA
